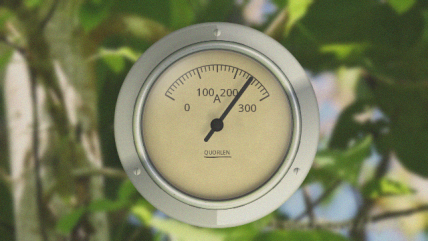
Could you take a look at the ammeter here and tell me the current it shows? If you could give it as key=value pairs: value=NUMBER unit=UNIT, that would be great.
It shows value=240 unit=A
